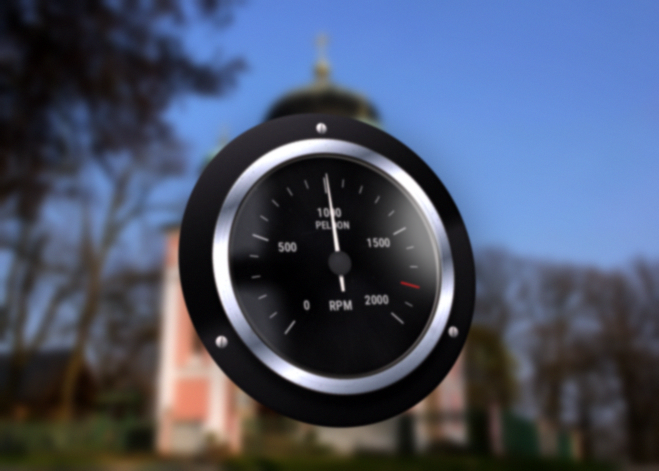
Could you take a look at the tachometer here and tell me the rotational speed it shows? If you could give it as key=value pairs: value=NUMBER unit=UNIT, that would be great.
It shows value=1000 unit=rpm
